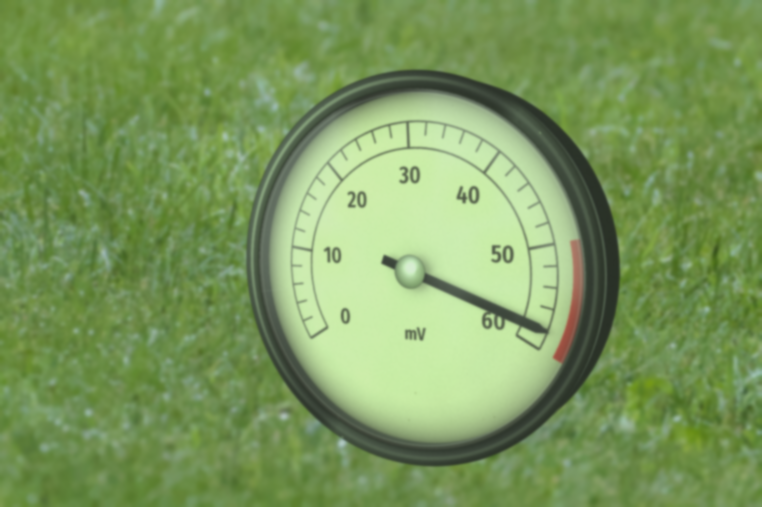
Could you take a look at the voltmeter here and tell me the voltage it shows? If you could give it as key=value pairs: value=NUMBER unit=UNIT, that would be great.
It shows value=58 unit=mV
